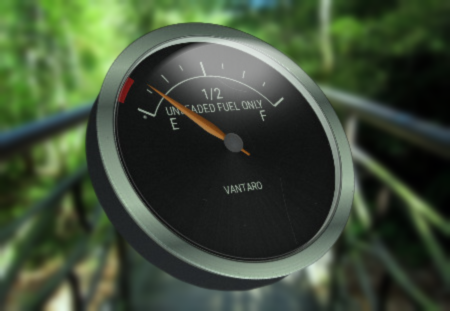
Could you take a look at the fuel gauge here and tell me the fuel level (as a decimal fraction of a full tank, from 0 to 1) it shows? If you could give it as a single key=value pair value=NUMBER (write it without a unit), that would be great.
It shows value=0.125
